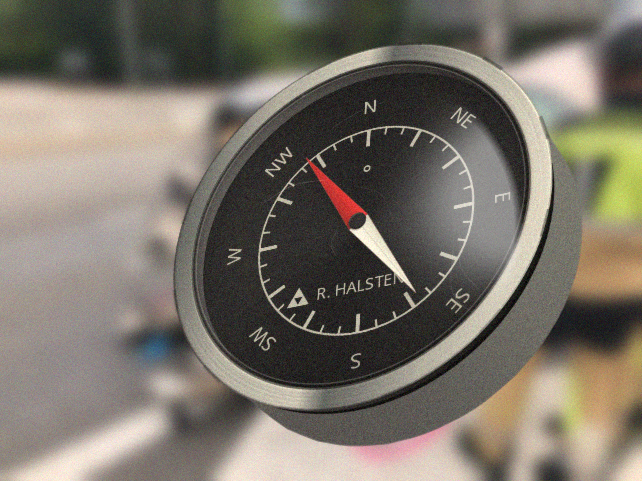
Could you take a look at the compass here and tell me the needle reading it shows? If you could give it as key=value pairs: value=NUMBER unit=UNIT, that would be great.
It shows value=325 unit=°
